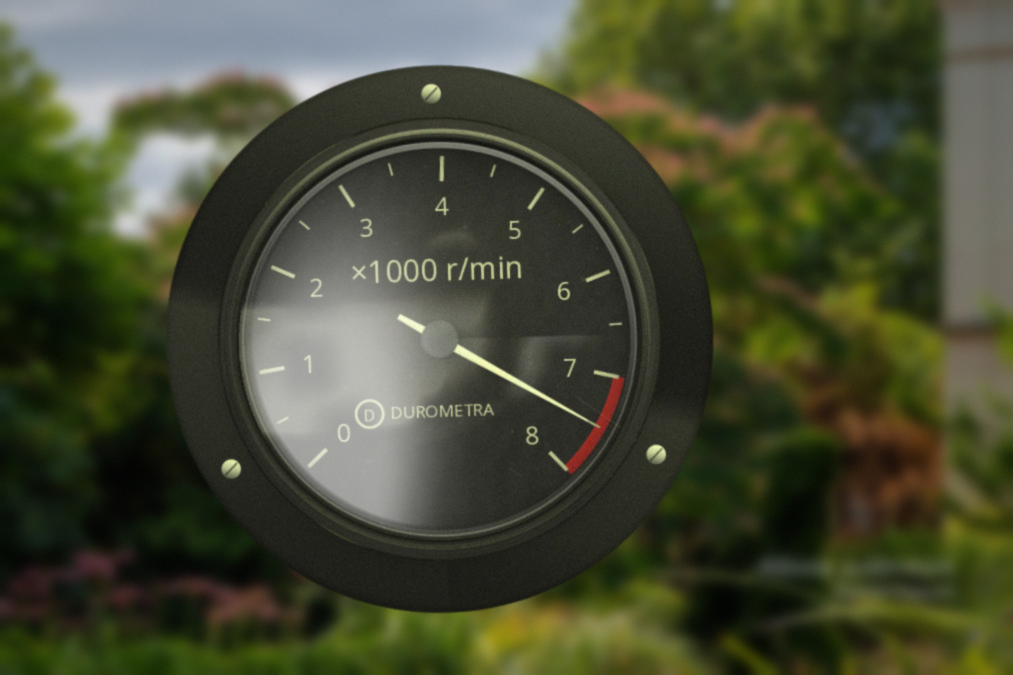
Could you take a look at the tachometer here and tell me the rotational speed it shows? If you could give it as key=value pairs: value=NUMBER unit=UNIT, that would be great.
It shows value=7500 unit=rpm
